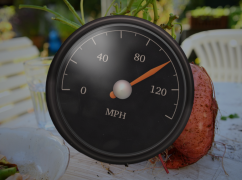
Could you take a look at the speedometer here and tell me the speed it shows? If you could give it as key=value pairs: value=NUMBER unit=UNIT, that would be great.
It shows value=100 unit=mph
